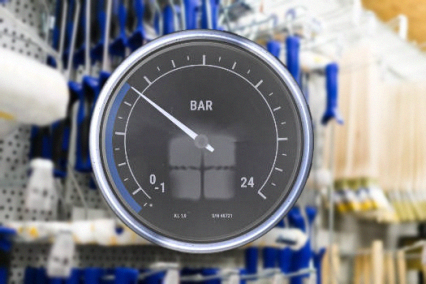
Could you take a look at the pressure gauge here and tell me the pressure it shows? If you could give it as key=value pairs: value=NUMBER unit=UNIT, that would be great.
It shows value=7 unit=bar
